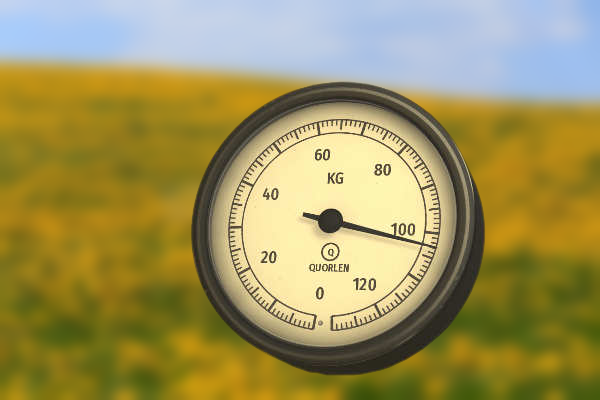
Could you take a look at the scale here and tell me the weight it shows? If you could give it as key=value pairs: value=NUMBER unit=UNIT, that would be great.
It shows value=103 unit=kg
